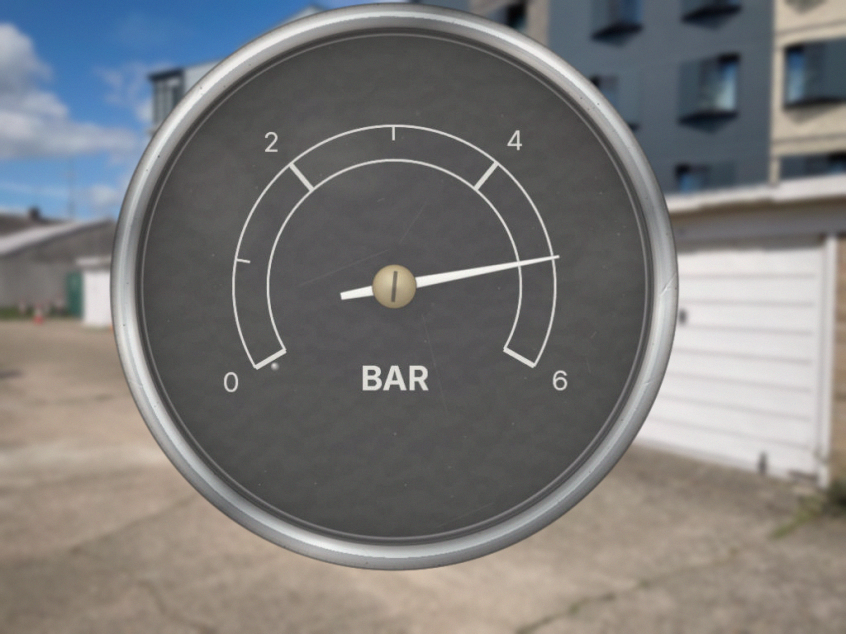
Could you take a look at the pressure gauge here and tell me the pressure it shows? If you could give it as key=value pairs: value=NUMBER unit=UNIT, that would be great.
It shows value=5 unit=bar
